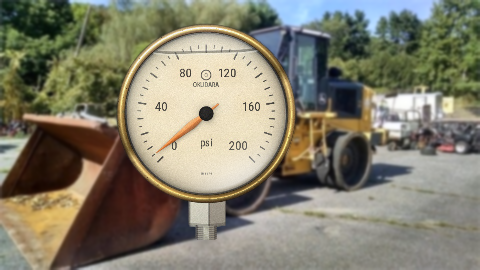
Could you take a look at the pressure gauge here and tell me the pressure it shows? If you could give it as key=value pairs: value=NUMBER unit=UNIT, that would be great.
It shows value=5 unit=psi
